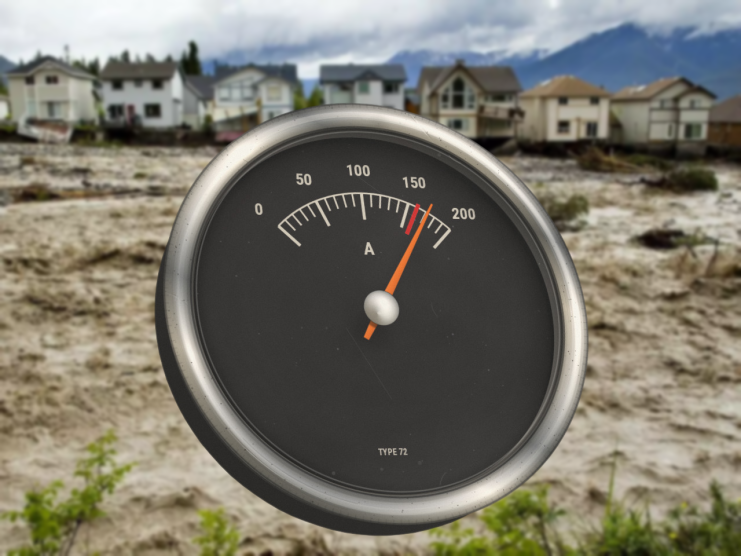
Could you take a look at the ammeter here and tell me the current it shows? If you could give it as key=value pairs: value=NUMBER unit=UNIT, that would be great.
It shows value=170 unit=A
